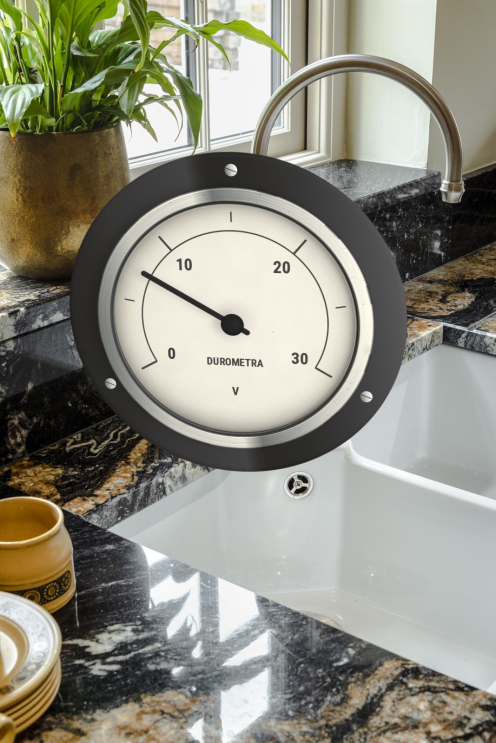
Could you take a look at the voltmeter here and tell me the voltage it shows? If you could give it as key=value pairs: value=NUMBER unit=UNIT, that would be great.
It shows value=7.5 unit=V
